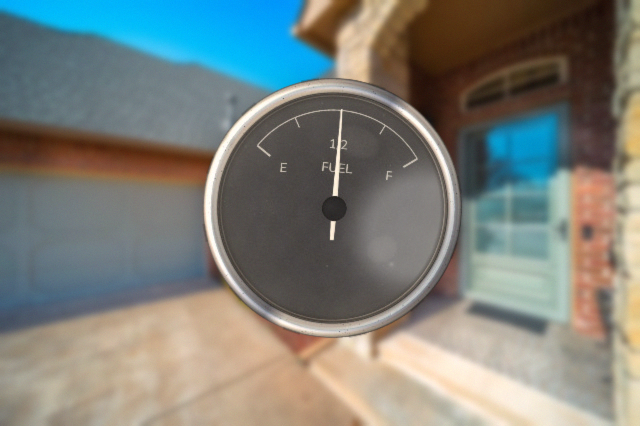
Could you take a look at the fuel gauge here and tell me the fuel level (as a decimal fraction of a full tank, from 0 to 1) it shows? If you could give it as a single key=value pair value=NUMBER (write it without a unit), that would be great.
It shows value=0.5
